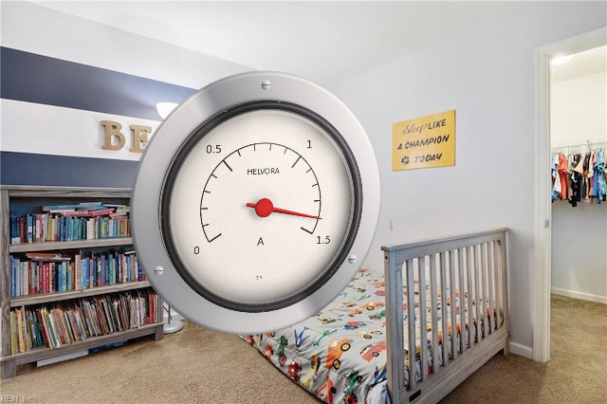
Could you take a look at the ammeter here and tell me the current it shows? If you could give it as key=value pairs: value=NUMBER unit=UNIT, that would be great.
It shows value=1.4 unit=A
